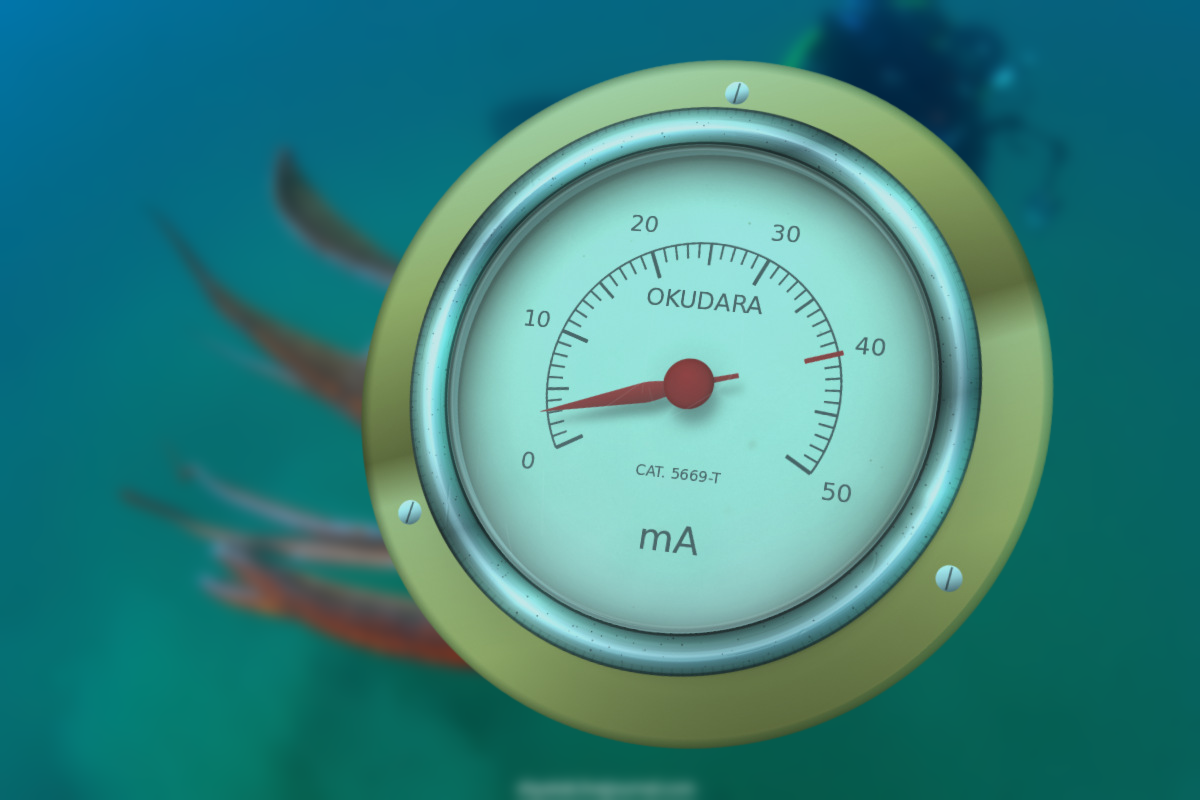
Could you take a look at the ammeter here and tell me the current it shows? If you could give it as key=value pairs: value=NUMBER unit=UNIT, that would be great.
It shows value=3 unit=mA
